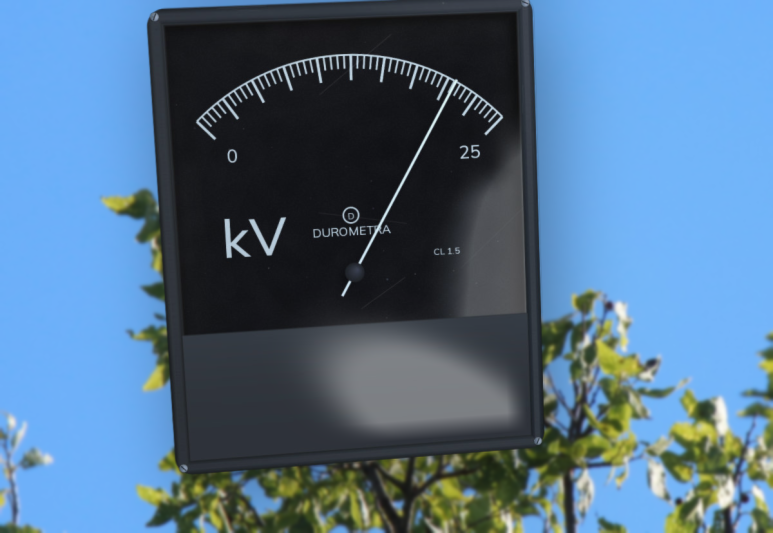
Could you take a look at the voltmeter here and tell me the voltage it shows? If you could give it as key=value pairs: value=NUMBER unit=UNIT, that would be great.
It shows value=20.5 unit=kV
